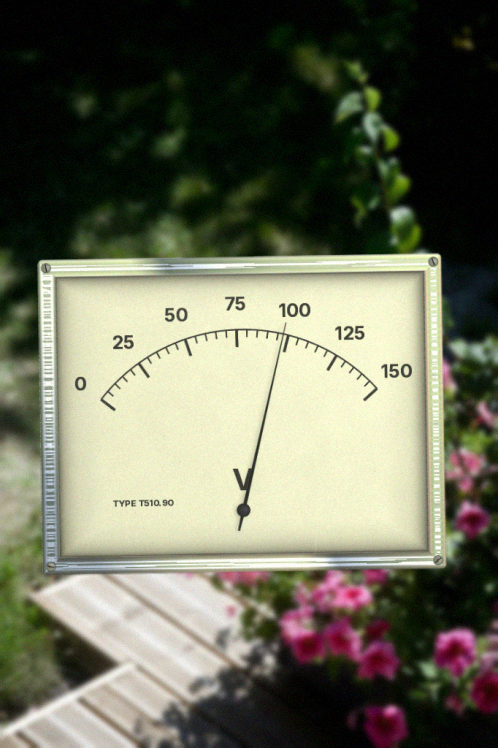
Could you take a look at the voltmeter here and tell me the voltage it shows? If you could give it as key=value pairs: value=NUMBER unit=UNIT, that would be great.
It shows value=97.5 unit=V
